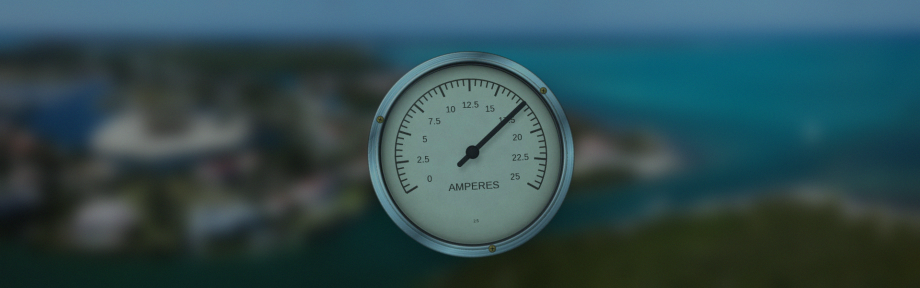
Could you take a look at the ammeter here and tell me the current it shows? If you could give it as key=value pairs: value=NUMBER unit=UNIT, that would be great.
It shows value=17.5 unit=A
